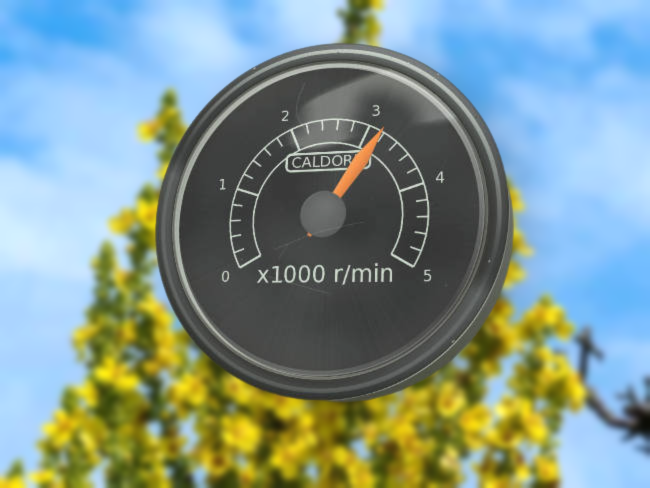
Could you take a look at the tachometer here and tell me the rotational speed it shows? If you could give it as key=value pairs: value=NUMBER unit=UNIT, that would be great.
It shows value=3200 unit=rpm
